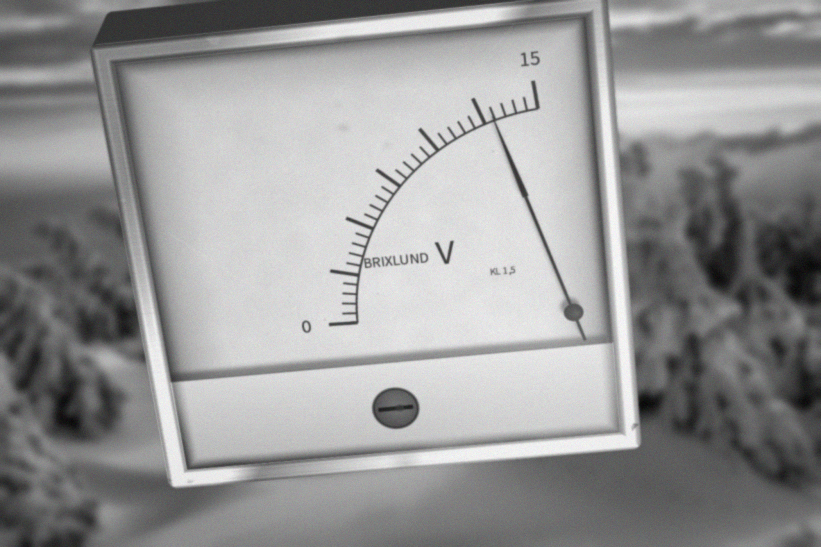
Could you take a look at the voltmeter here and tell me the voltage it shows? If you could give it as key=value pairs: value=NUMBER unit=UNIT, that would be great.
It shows value=13 unit=V
